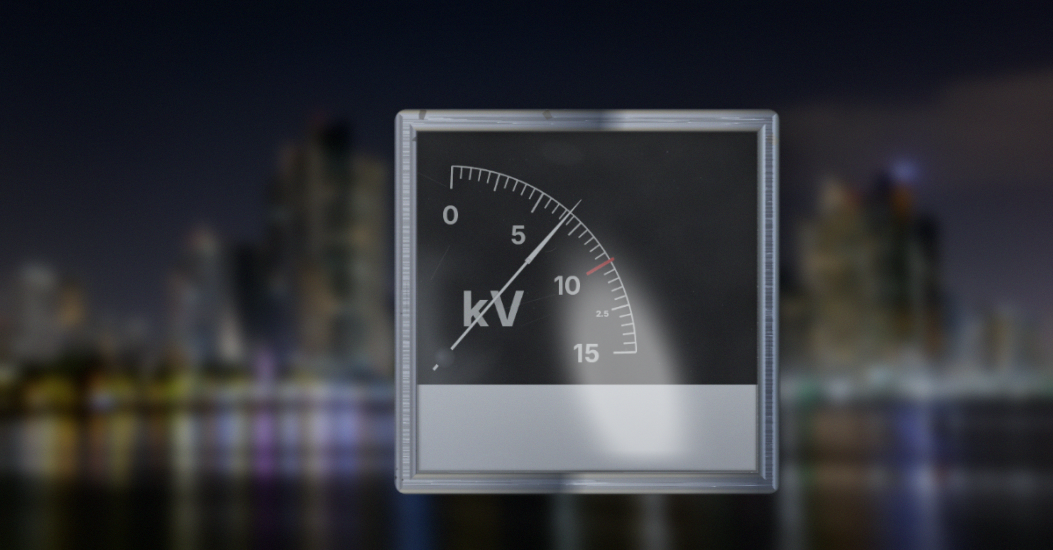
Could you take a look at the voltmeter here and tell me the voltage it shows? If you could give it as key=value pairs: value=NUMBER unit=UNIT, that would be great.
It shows value=6.75 unit=kV
